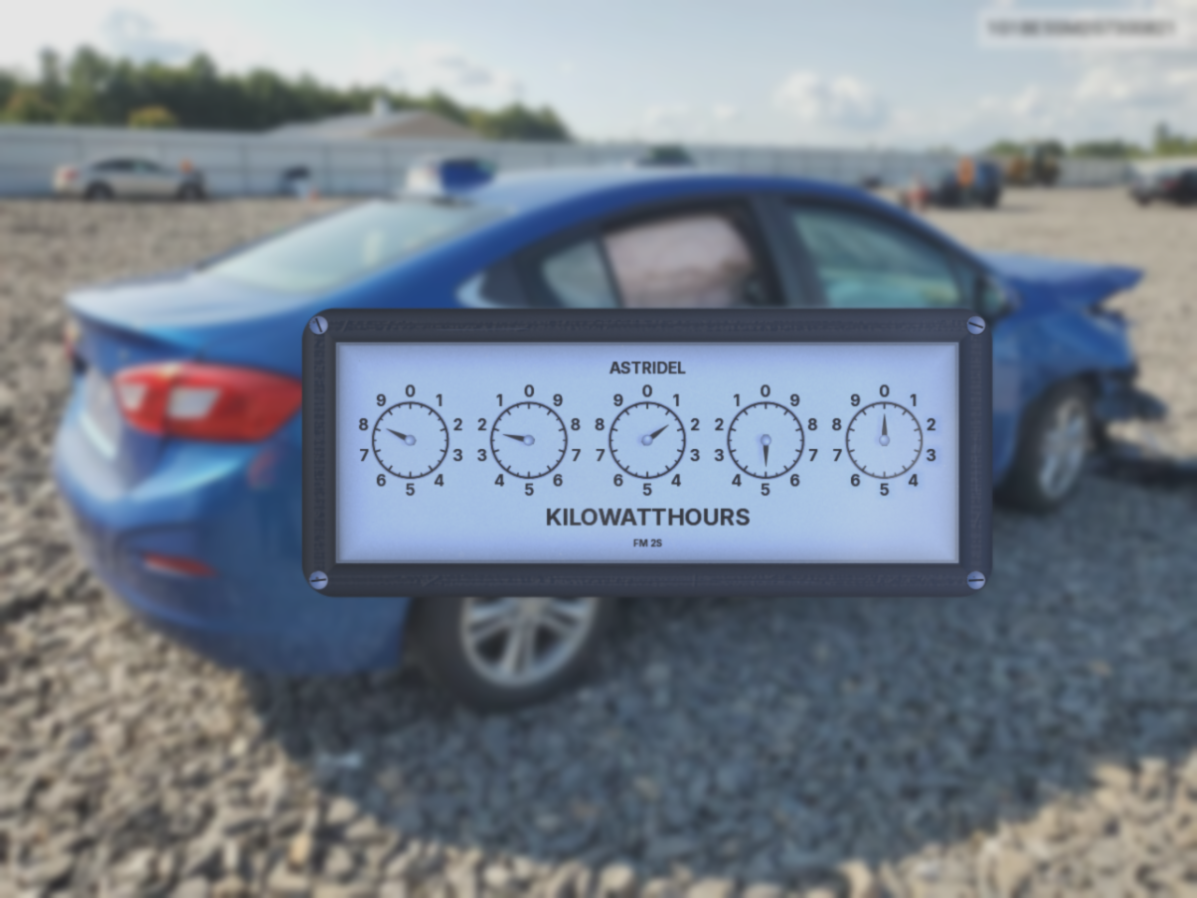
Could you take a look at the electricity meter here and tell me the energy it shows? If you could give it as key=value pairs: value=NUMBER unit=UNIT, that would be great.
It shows value=82150 unit=kWh
